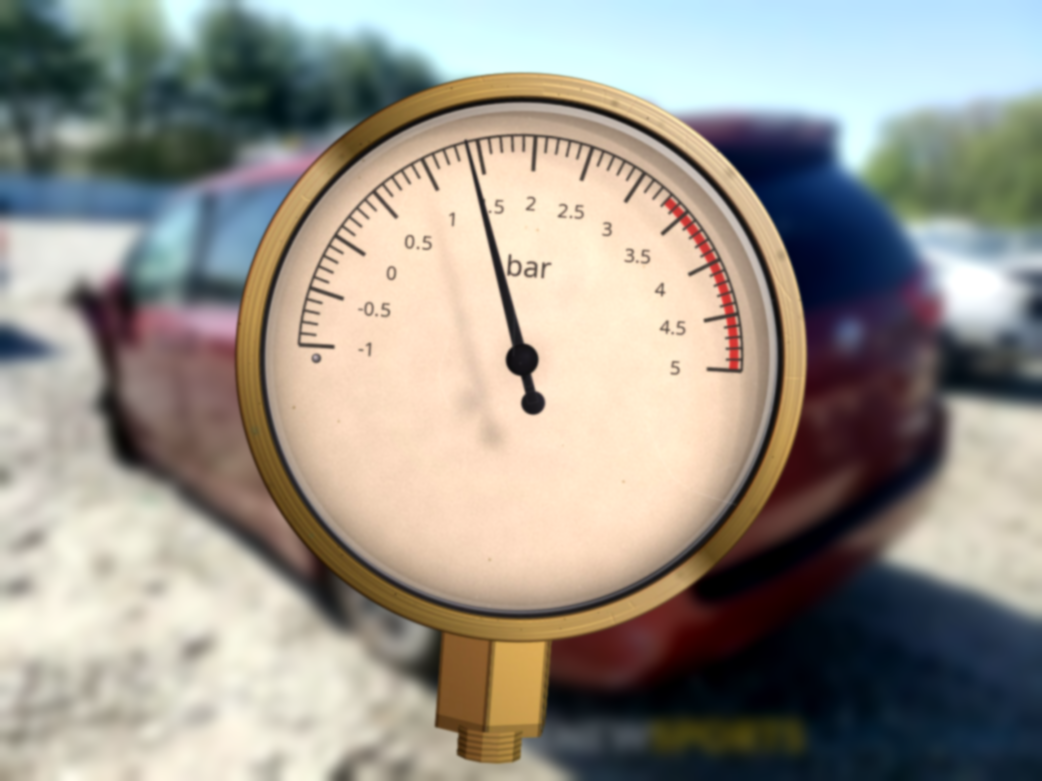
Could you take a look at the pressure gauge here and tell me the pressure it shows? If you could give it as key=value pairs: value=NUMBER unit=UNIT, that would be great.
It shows value=1.4 unit=bar
